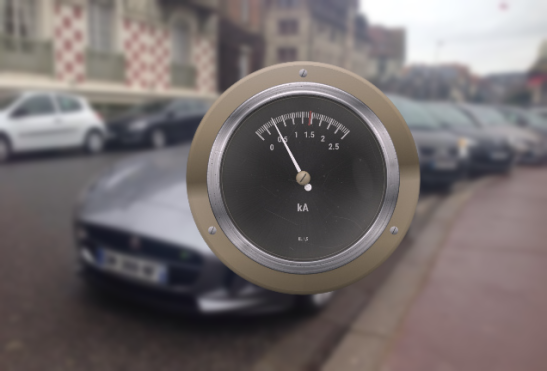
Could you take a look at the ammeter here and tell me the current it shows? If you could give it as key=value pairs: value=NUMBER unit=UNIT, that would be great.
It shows value=0.5 unit=kA
